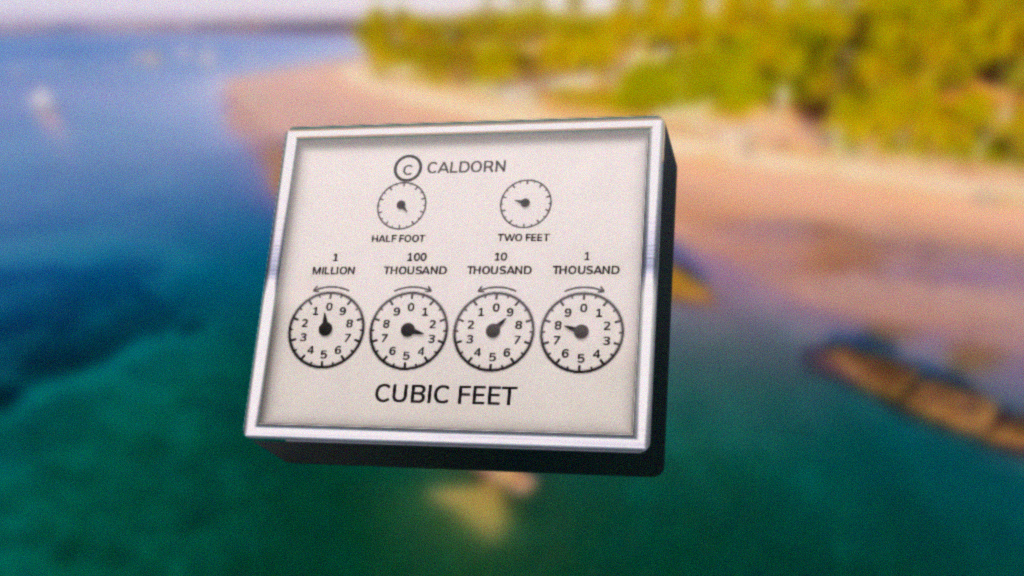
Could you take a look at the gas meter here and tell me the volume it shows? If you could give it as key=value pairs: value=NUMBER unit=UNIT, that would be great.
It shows value=28800 unit=ft³
